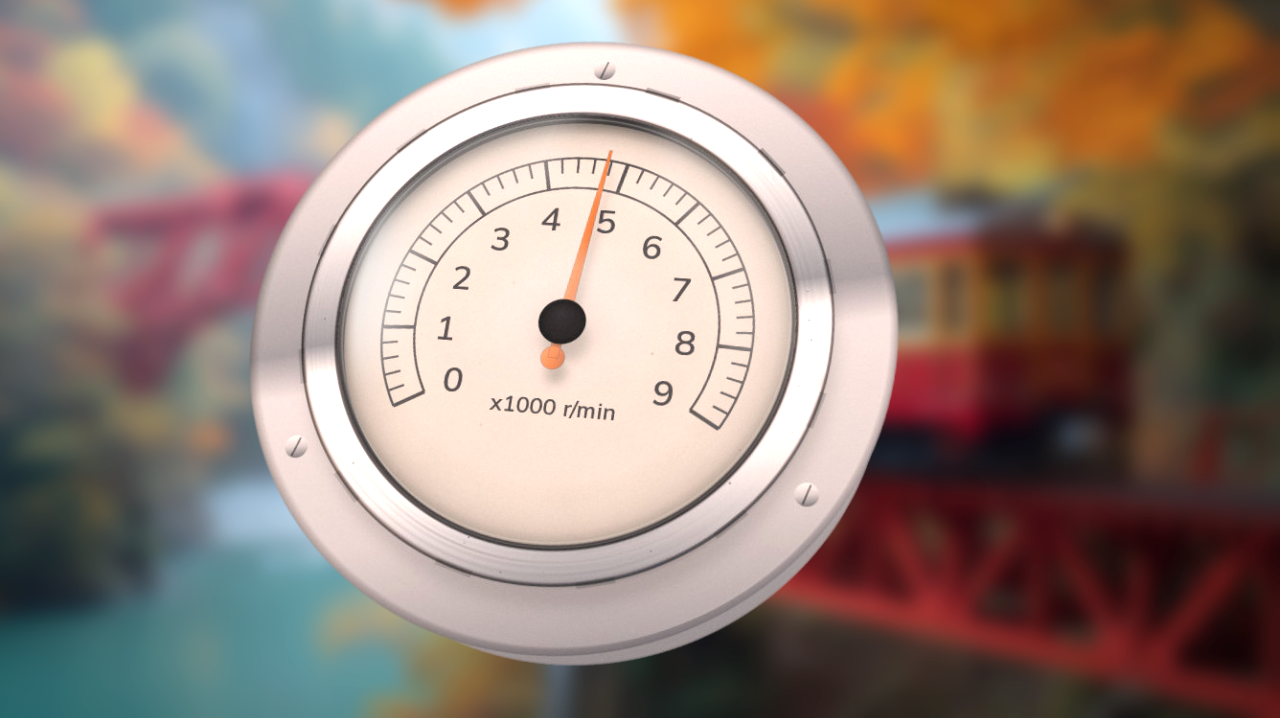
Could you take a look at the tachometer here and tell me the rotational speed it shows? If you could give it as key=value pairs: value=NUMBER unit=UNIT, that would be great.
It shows value=4800 unit=rpm
